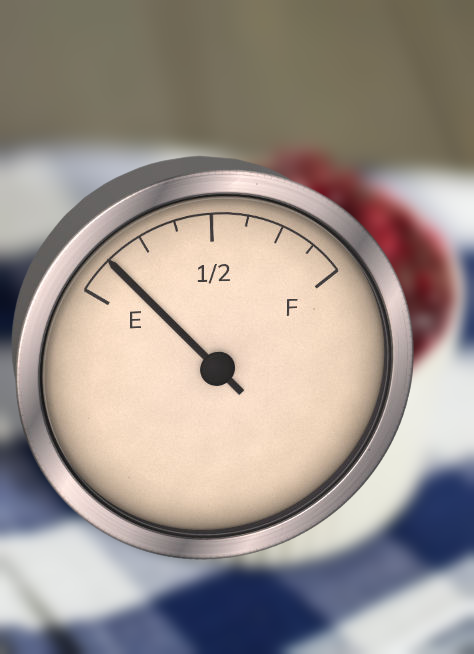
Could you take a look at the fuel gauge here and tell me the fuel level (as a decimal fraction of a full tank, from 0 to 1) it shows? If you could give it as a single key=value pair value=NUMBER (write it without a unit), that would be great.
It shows value=0.125
